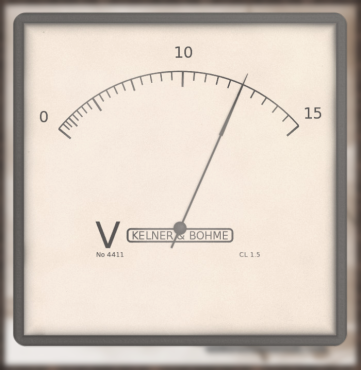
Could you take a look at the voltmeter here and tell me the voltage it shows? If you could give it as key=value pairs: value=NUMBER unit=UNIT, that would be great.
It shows value=12.5 unit=V
